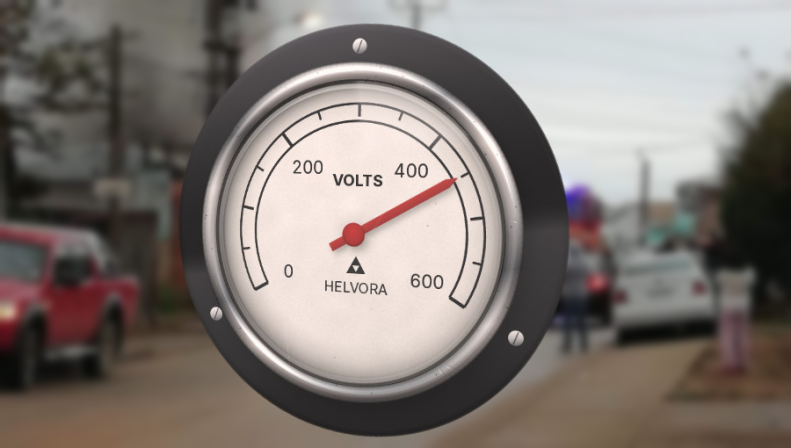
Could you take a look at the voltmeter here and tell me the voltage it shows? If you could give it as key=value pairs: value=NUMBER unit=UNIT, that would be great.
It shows value=450 unit=V
